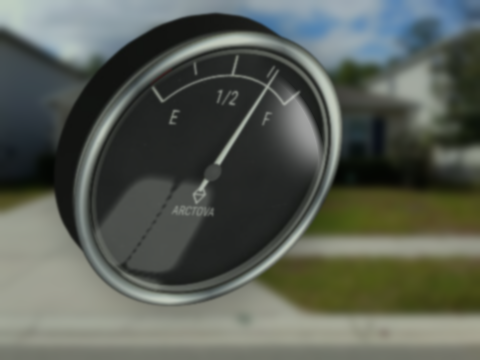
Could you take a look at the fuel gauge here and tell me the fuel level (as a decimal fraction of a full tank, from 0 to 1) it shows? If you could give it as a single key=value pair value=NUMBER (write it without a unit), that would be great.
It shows value=0.75
